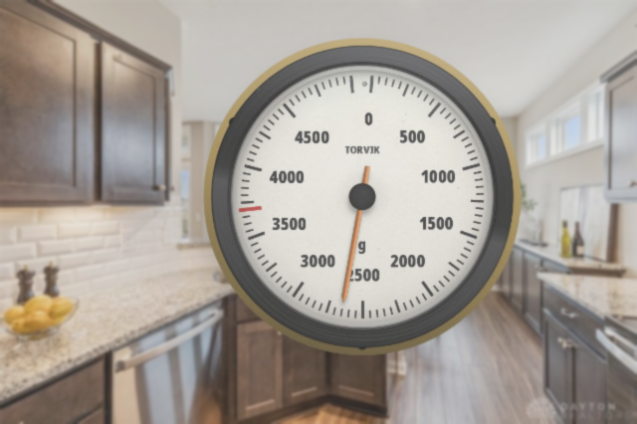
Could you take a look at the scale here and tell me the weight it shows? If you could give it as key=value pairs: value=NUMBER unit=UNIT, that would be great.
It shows value=2650 unit=g
